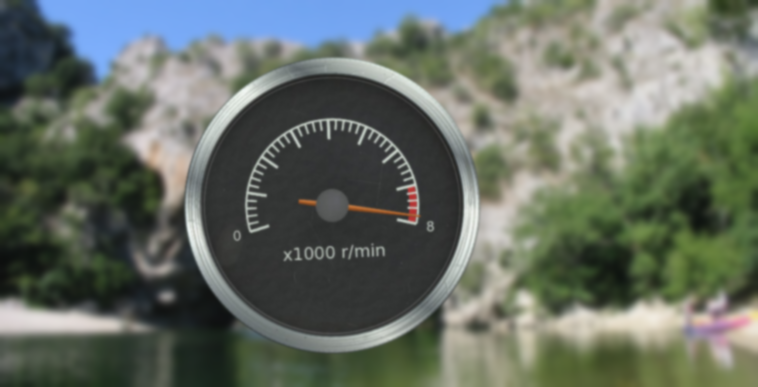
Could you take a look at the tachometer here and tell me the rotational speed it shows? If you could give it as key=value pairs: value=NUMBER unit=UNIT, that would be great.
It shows value=7800 unit=rpm
